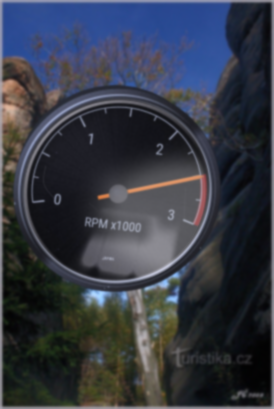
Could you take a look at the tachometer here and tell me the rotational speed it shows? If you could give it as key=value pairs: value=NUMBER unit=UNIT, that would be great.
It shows value=2500 unit=rpm
